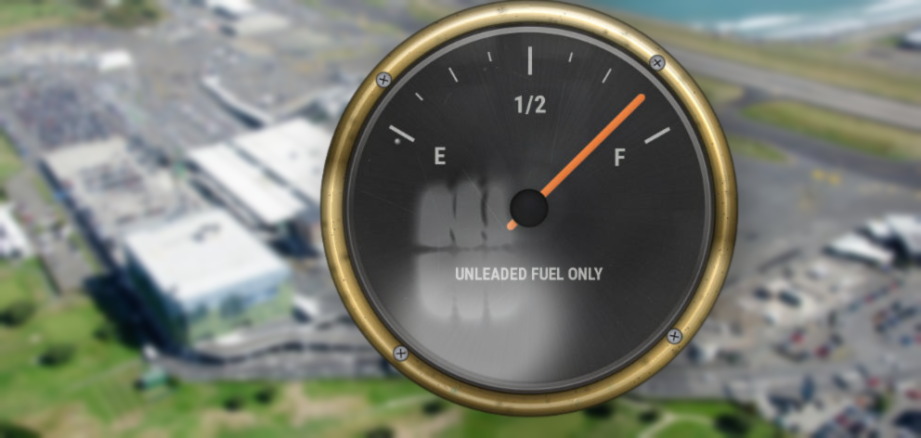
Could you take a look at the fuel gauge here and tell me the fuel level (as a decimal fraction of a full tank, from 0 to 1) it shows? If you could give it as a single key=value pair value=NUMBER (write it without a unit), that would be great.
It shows value=0.875
